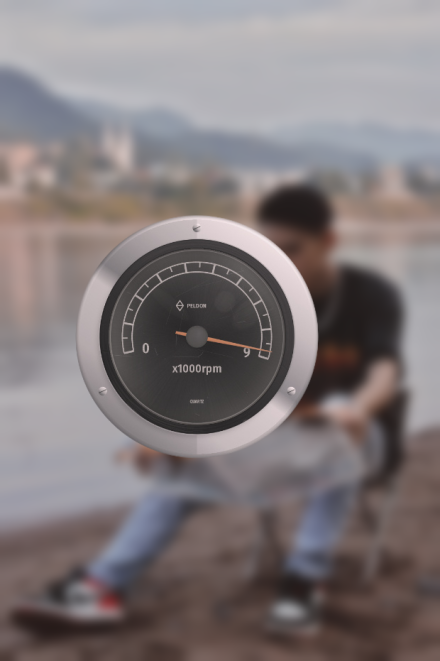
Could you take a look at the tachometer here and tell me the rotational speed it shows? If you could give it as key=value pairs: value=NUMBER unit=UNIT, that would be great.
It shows value=8750 unit=rpm
